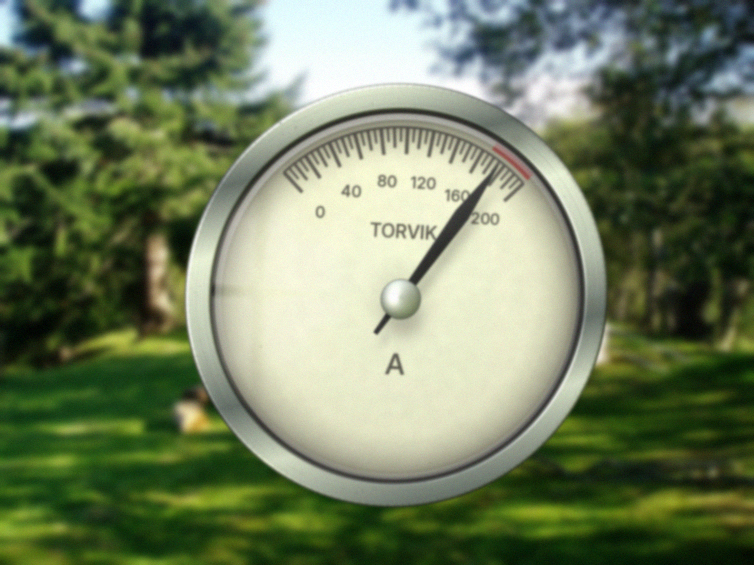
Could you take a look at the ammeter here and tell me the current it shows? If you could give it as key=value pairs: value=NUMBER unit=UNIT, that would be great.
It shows value=175 unit=A
